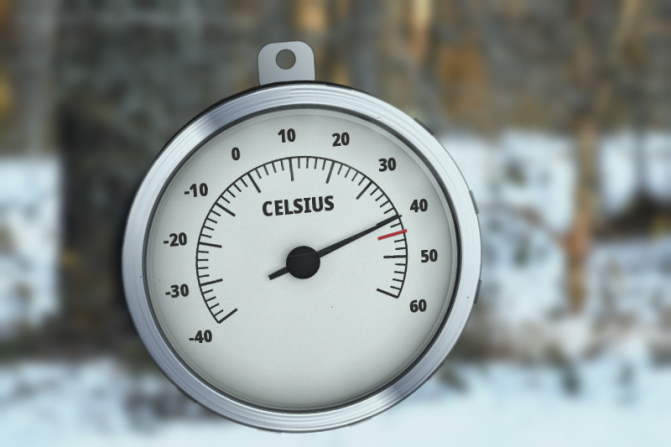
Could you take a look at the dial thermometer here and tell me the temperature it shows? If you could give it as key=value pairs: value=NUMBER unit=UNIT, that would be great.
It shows value=40 unit=°C
